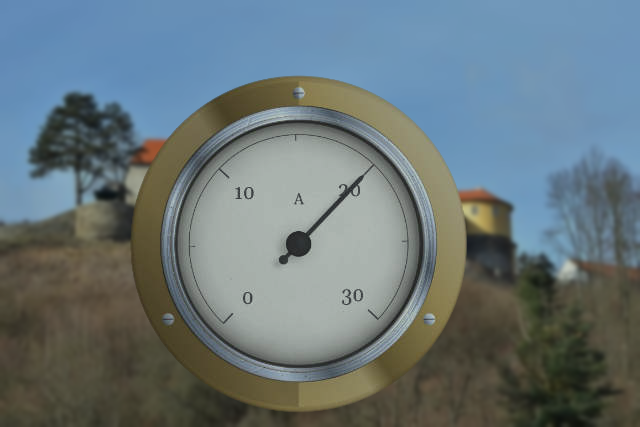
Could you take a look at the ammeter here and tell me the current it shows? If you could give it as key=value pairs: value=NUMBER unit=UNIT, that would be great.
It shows value=20 unit=A
